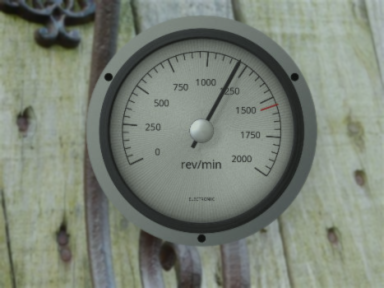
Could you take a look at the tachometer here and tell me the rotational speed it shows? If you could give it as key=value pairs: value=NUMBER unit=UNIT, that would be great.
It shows value=1200 unit=rpm
